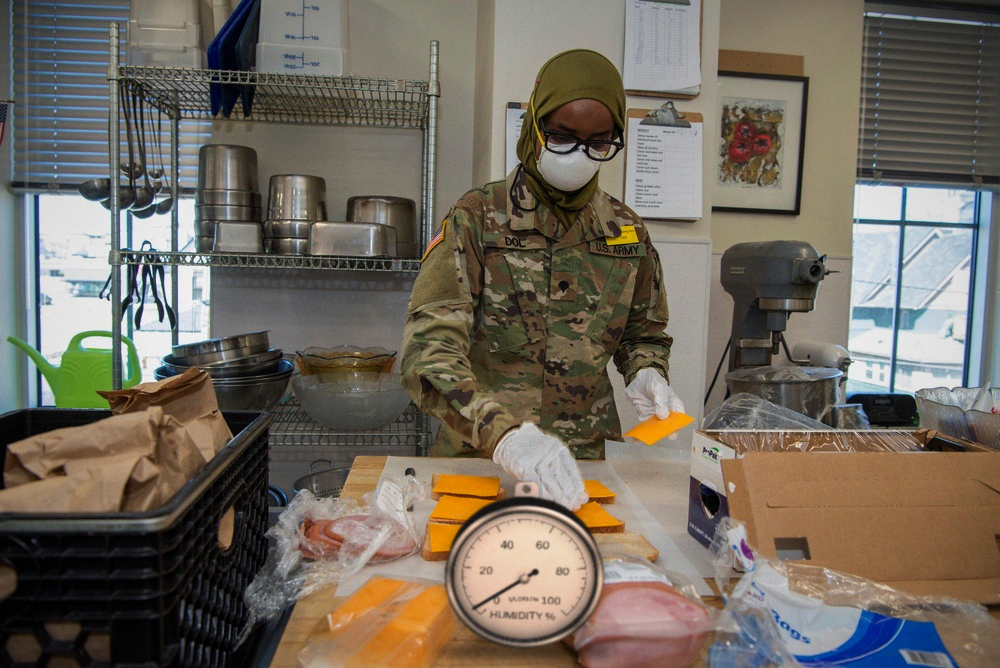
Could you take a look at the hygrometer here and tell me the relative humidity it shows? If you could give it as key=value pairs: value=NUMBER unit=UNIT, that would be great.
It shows value=4 unit=%
